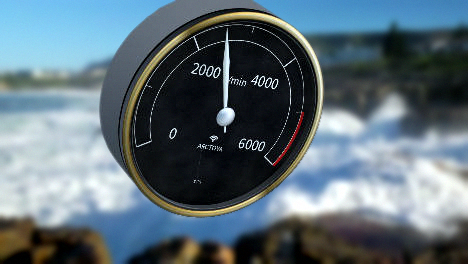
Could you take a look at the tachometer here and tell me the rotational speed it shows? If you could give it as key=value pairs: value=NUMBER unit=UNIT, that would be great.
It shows value=2500 unit=rpm
